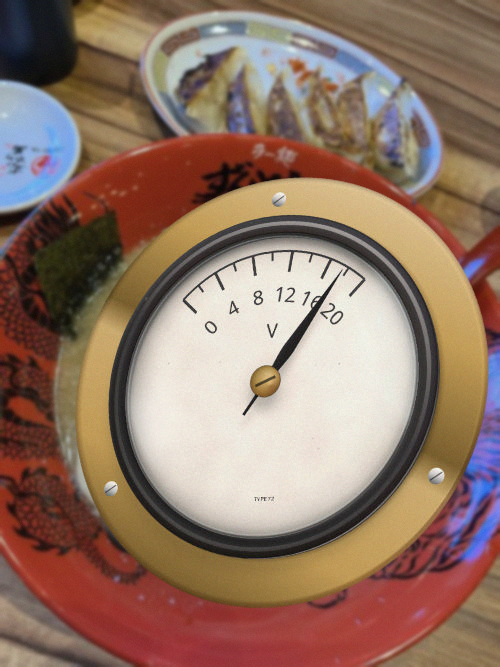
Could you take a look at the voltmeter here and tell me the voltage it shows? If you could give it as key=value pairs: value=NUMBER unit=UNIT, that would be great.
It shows value=18 unit=V
